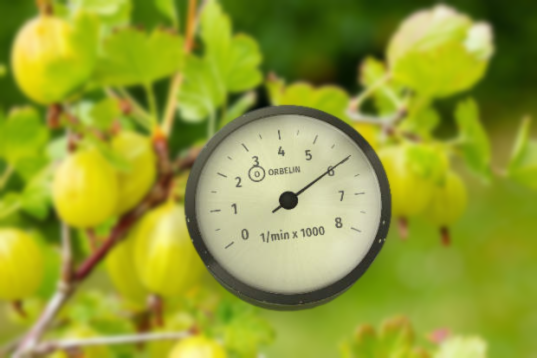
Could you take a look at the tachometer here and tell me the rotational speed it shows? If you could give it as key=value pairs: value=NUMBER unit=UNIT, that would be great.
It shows value=6000 unit=rpm
